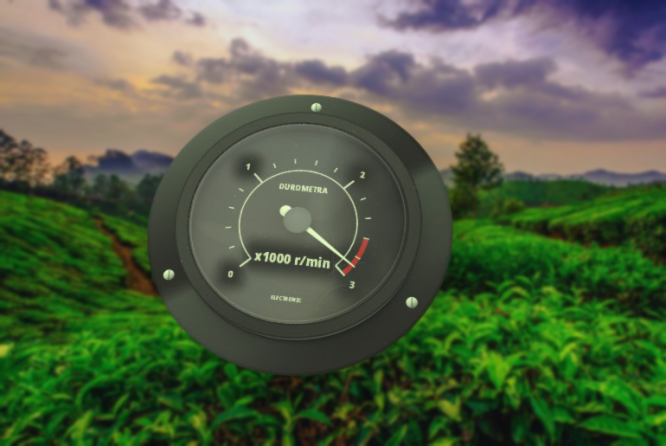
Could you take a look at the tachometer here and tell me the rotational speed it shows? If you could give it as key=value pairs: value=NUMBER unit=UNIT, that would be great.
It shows value=2900 unit=rpm
